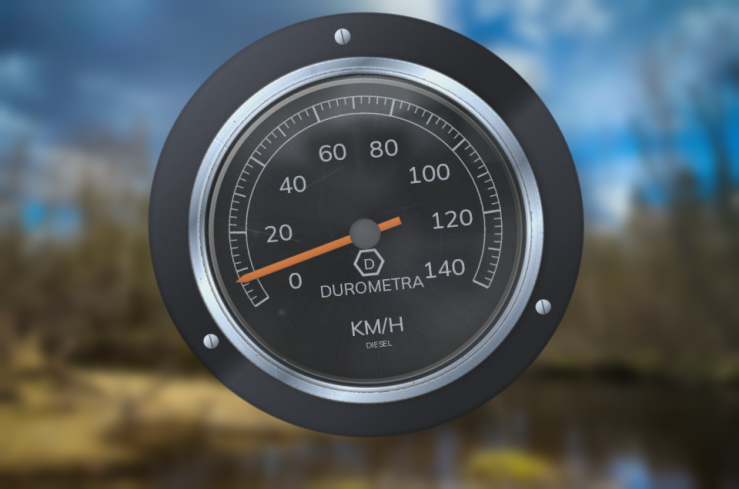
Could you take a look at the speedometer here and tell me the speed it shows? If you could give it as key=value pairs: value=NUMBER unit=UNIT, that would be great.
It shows value=8 unit=km/h
